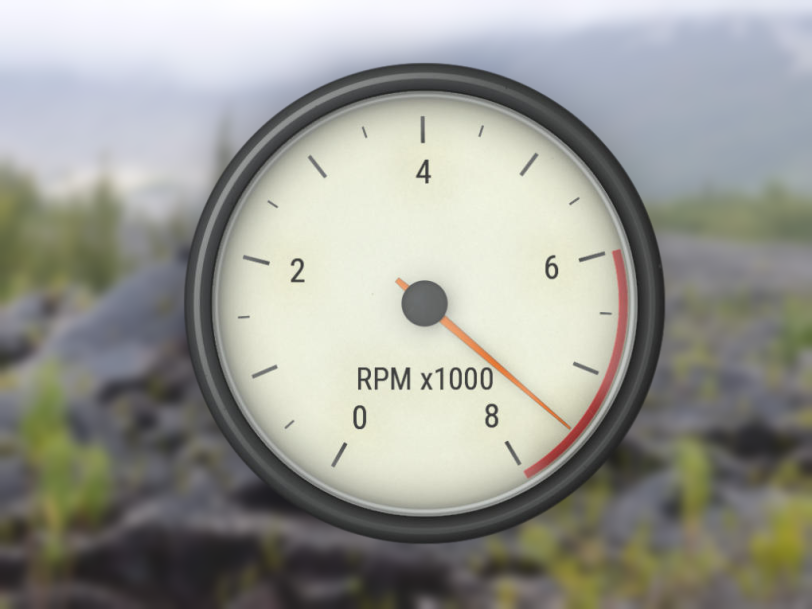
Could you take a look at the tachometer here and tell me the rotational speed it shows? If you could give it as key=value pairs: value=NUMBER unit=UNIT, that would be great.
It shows value=7500 unit=rpm
